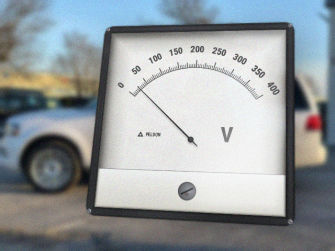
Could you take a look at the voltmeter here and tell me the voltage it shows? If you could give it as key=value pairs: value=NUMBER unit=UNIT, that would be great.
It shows value=25 unit=V
